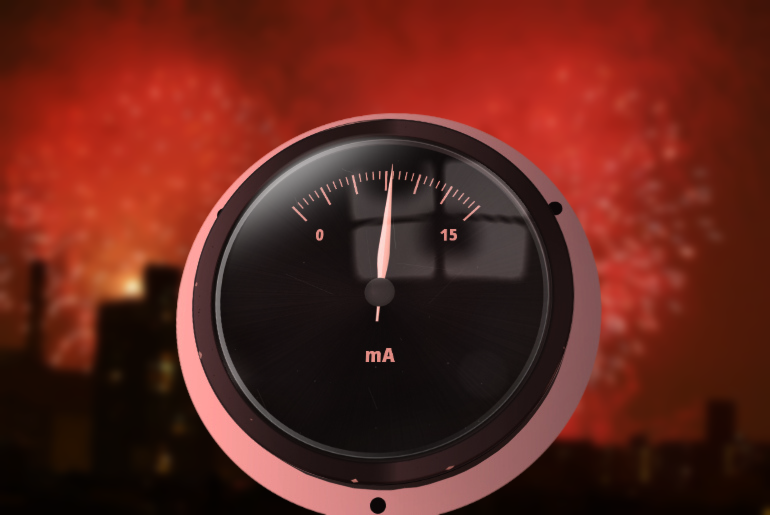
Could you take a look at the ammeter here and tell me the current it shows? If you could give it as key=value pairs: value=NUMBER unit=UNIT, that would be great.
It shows value=8 unit=mA
